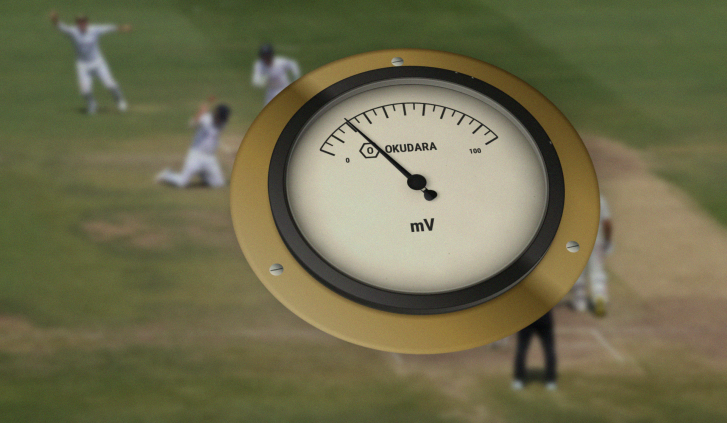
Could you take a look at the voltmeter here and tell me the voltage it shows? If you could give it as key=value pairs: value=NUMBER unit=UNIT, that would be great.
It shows value=20 unit=mV
